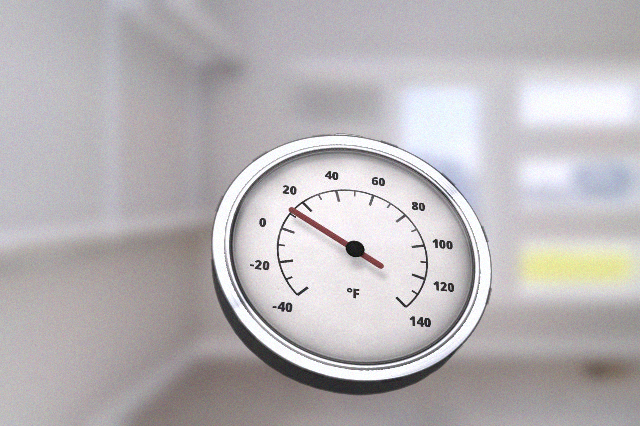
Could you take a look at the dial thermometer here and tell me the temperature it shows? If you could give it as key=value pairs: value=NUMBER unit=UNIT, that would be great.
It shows value=10 unit=°F
